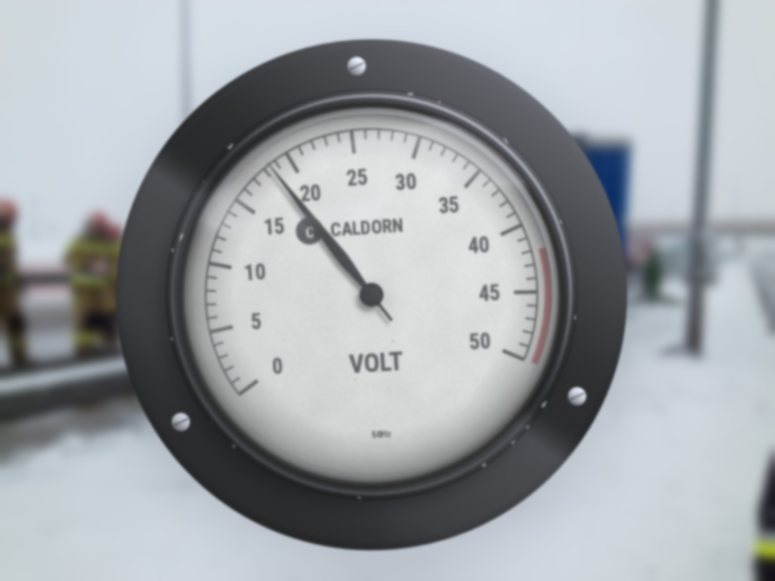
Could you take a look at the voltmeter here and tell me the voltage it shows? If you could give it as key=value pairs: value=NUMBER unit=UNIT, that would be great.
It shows value=18.5 unit=V
